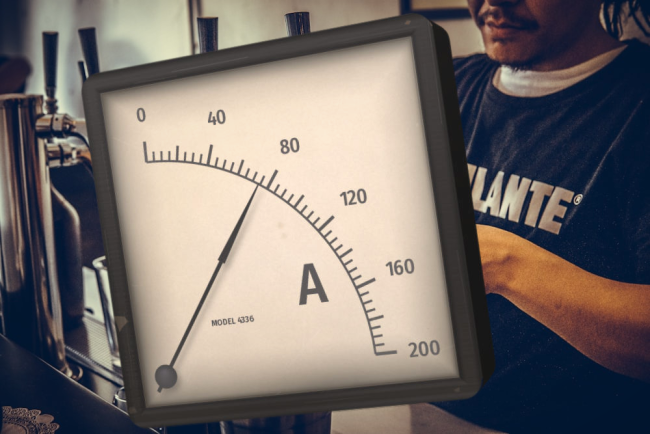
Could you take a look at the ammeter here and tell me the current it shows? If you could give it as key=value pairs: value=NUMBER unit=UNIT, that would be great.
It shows value=75 unit=A
